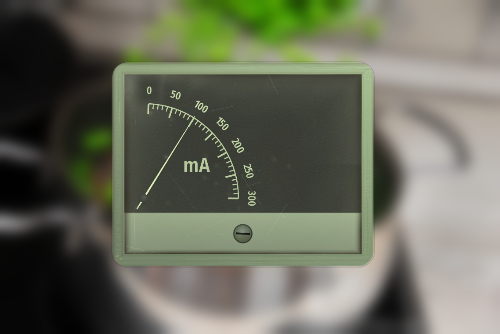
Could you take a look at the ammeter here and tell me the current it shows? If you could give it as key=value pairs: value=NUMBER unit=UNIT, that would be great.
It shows value=100 unit=mA
